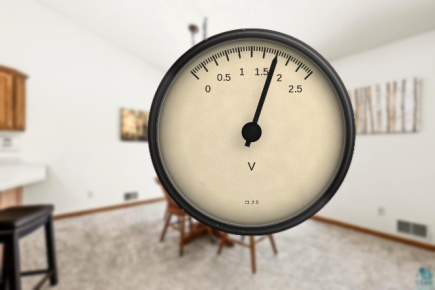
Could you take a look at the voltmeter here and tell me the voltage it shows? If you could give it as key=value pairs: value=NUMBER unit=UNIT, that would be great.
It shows value=1.75 unit=V
